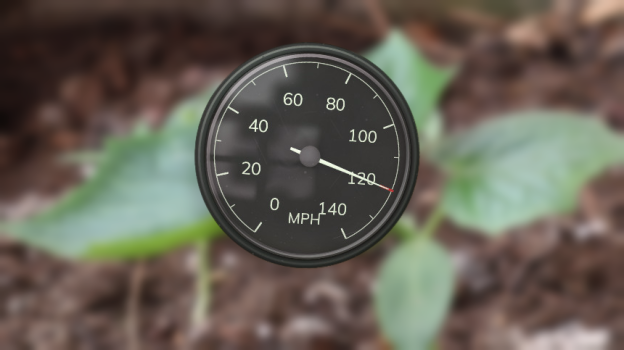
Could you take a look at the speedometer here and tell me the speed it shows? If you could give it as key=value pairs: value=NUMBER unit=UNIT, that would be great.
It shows value=120 unit=mph
